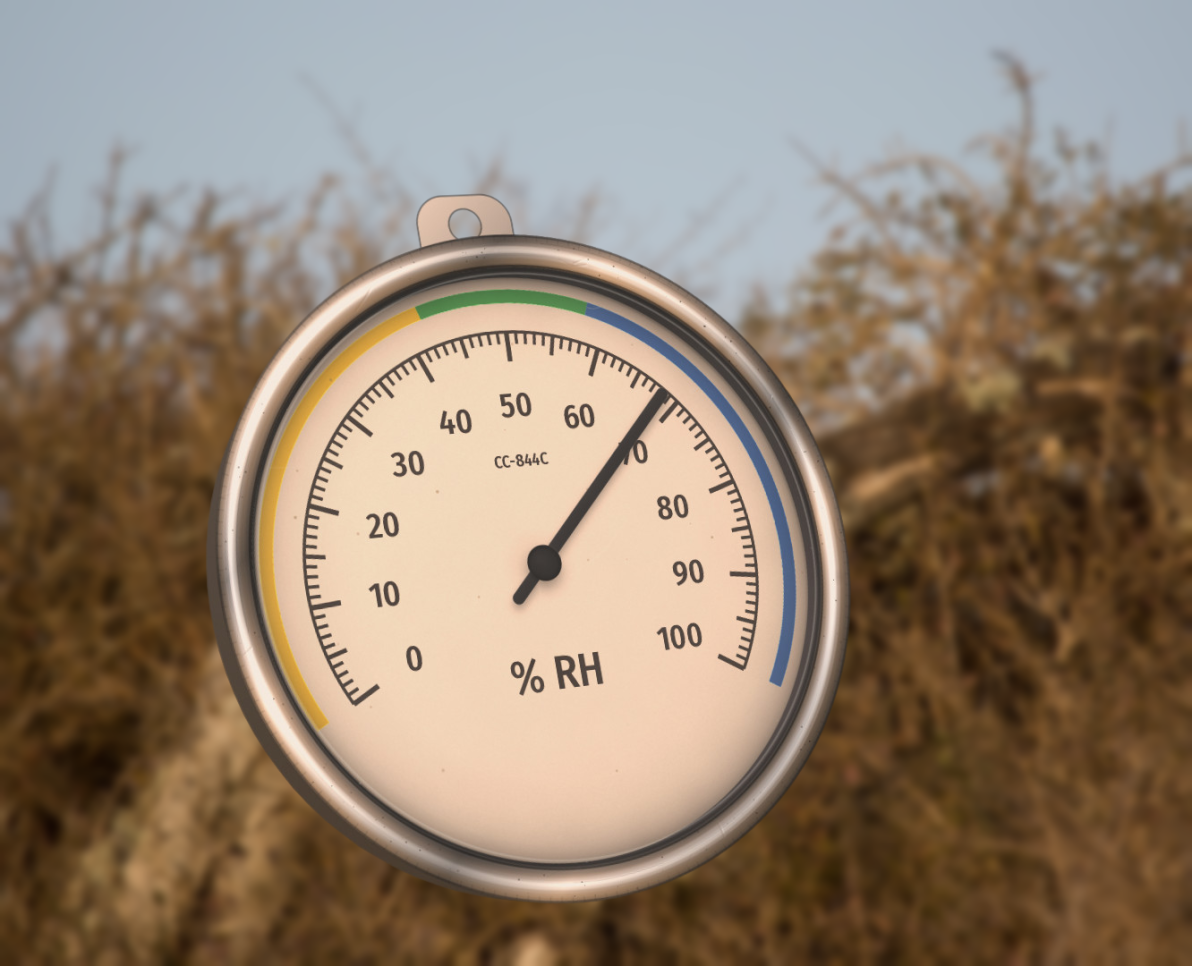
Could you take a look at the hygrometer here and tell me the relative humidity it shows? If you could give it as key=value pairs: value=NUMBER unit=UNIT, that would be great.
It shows value=68 unit=%
